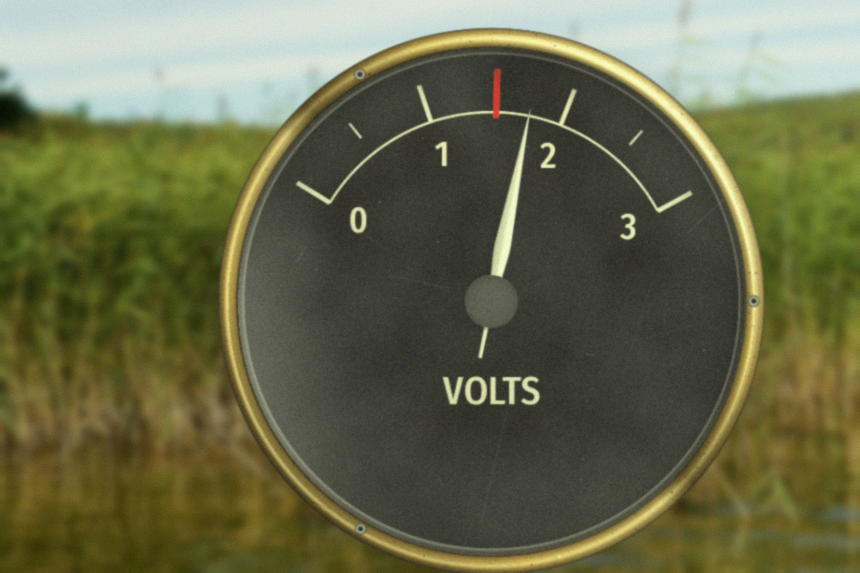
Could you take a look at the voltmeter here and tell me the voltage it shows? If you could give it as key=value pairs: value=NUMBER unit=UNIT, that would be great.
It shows value=1.75 unit=V
